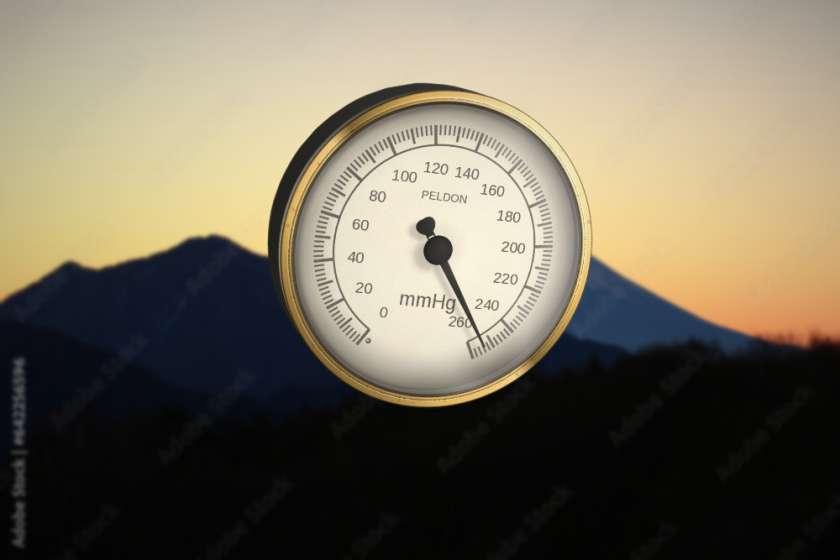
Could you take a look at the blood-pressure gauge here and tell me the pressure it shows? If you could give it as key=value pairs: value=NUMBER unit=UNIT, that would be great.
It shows value=254 unit=mmHg
